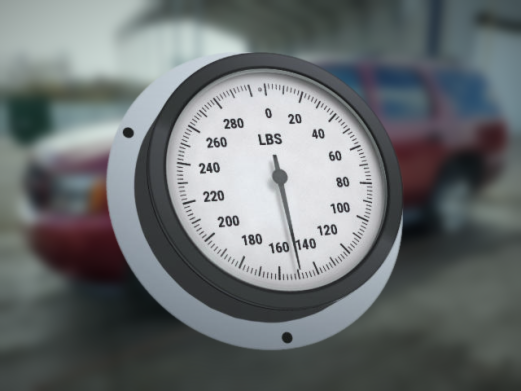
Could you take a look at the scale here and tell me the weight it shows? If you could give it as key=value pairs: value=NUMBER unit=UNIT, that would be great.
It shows value=150 unit=lb
